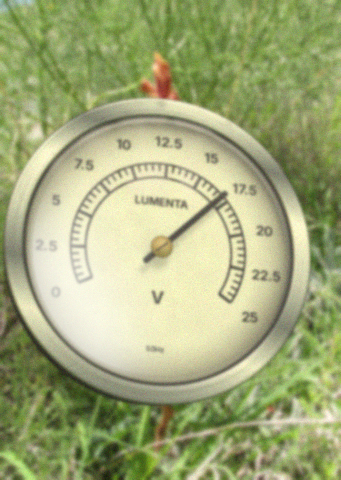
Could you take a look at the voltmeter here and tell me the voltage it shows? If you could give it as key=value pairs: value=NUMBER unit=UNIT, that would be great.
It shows value=17 unit=V
